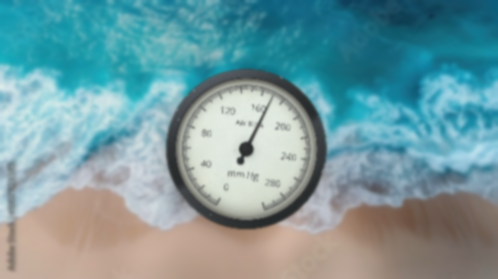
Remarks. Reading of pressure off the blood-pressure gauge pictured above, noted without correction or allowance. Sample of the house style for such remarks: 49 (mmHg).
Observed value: 170 (mmHg)
